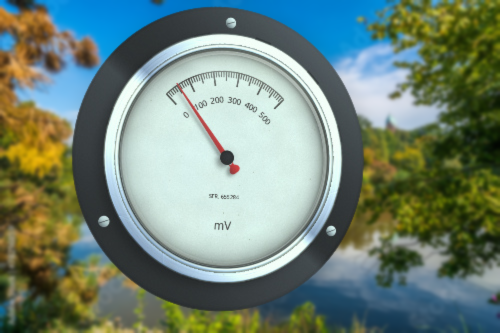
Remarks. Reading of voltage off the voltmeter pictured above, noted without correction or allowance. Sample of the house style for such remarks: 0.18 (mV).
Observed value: 50 (mV)
